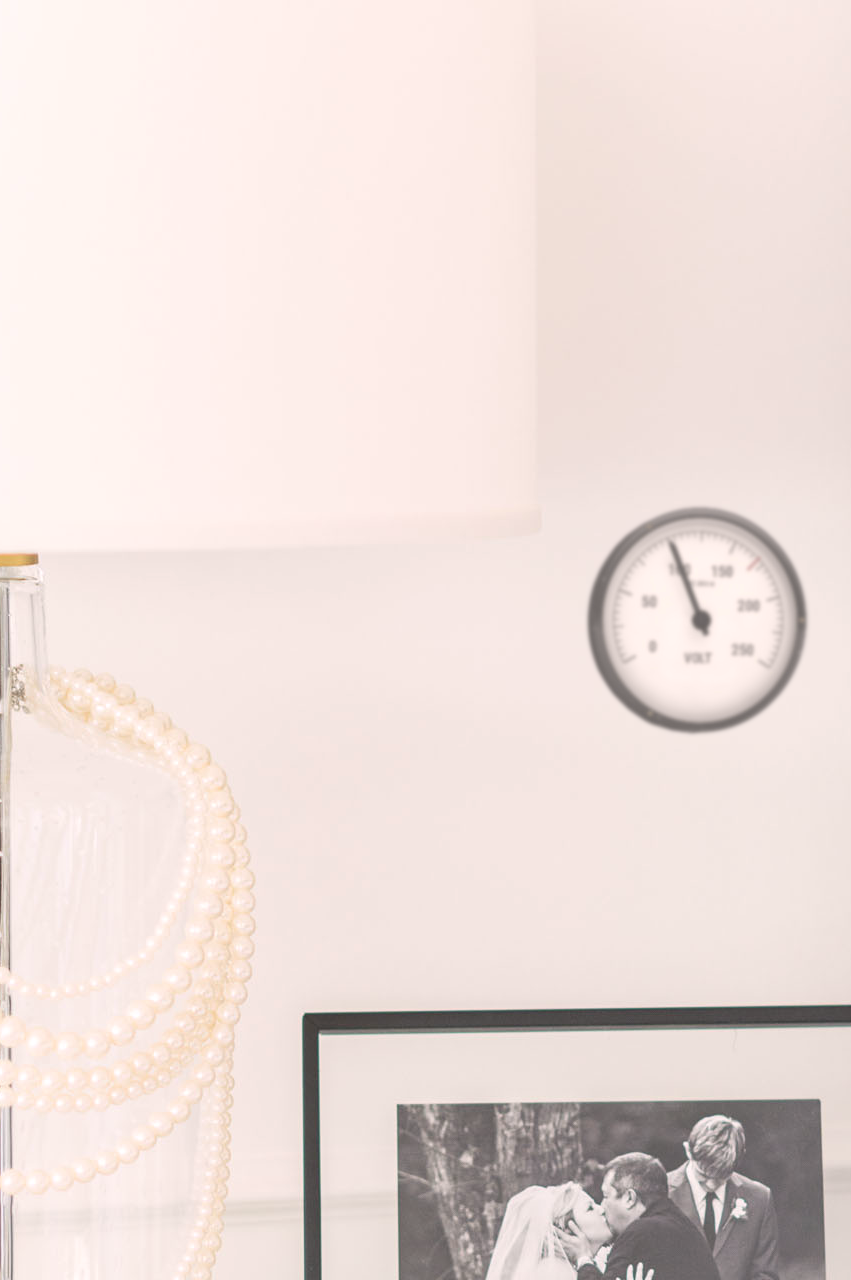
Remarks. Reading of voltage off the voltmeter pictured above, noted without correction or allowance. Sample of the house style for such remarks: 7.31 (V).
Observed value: 100 (V)
